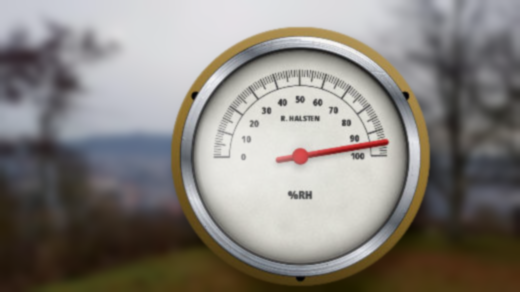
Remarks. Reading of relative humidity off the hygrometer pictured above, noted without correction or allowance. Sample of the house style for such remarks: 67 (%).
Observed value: 95 (%)
